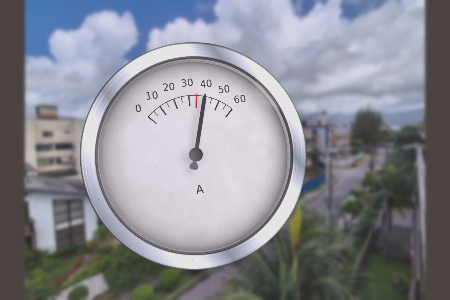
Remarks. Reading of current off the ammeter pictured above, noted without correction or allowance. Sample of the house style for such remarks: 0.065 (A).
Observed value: 40 (A)
